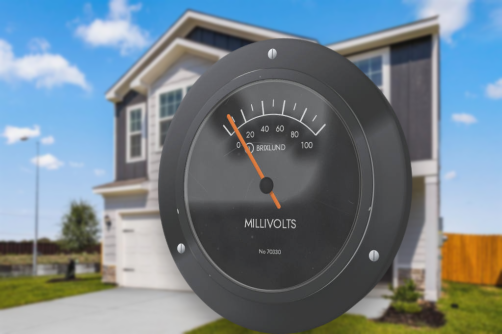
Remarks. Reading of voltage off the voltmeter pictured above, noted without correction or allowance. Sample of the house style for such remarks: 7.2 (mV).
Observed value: 10 (mV)
